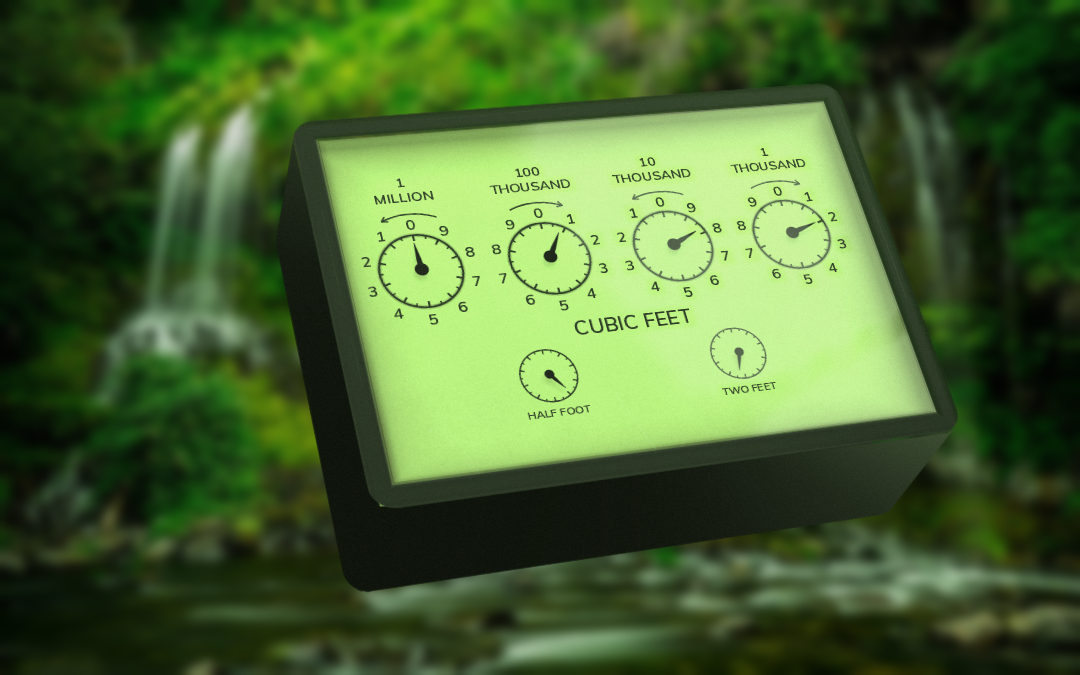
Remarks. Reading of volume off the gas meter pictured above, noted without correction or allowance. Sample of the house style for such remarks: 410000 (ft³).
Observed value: 8200 (ft³)
